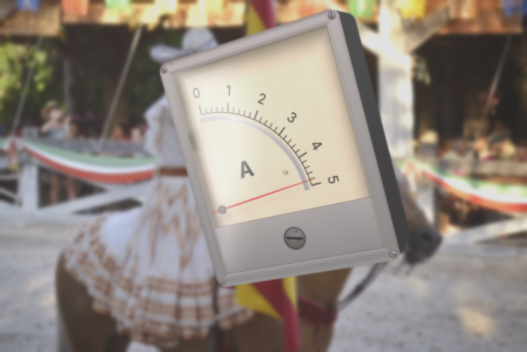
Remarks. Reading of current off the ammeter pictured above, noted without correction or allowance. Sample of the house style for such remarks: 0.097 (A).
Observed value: 4.8 (A)
